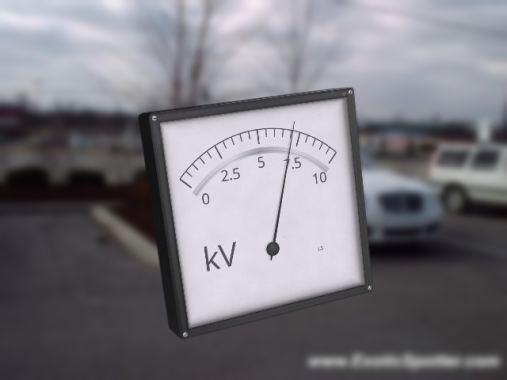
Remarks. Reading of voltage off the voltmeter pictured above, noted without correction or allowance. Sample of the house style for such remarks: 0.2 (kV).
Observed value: 7 (kV)
